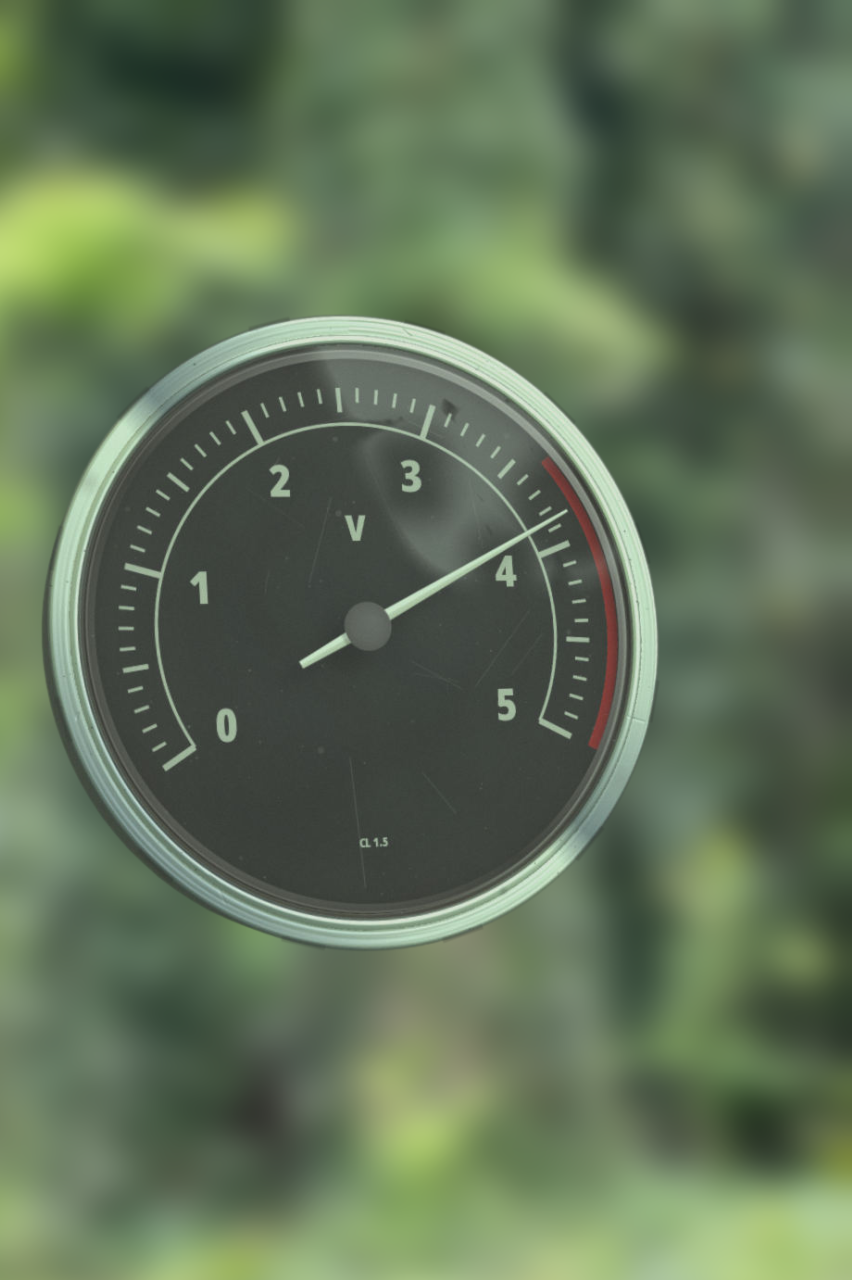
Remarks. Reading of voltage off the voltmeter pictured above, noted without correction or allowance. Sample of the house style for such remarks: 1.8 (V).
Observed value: 3.85 (V)
